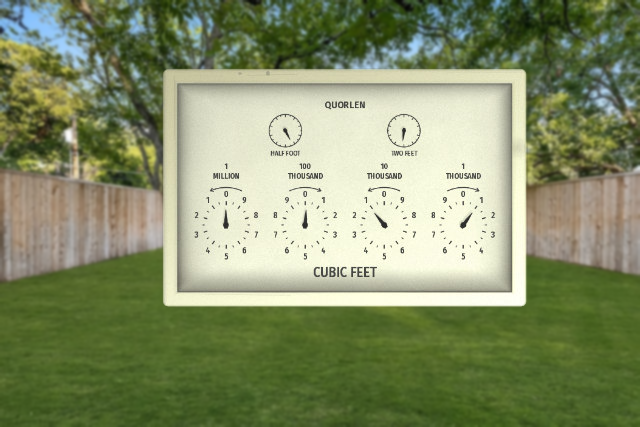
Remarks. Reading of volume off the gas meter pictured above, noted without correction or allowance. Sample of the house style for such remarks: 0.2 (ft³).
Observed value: 1100 (ft³)
